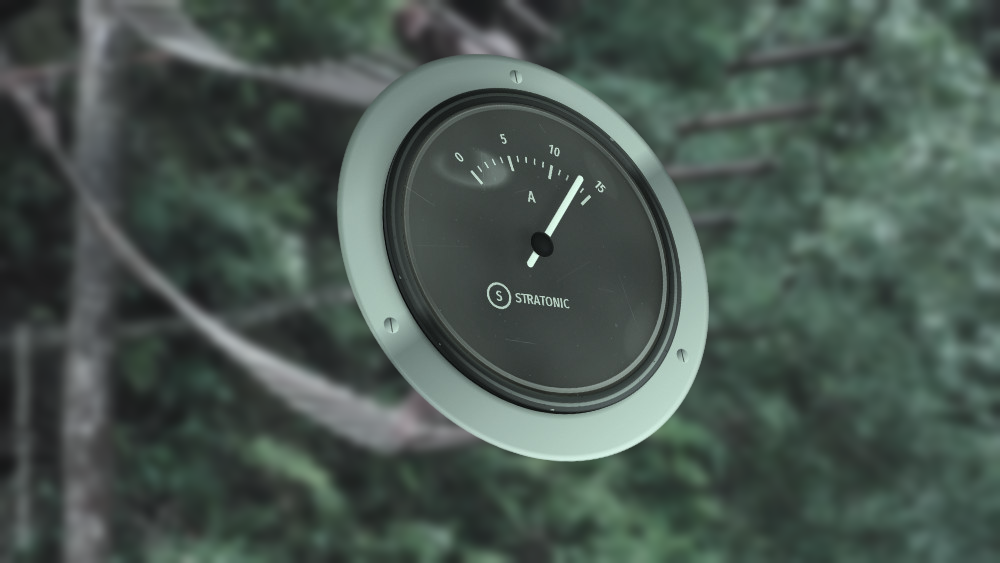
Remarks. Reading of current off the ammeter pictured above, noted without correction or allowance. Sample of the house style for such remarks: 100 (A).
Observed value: 13 (A)
